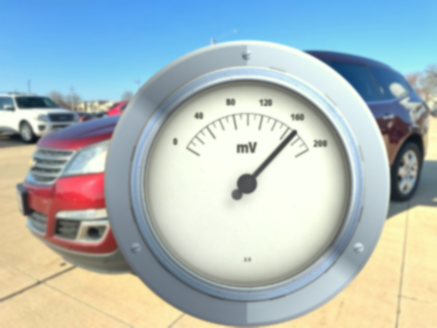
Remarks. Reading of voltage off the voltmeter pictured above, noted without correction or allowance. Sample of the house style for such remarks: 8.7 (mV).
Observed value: 170 (mV)
